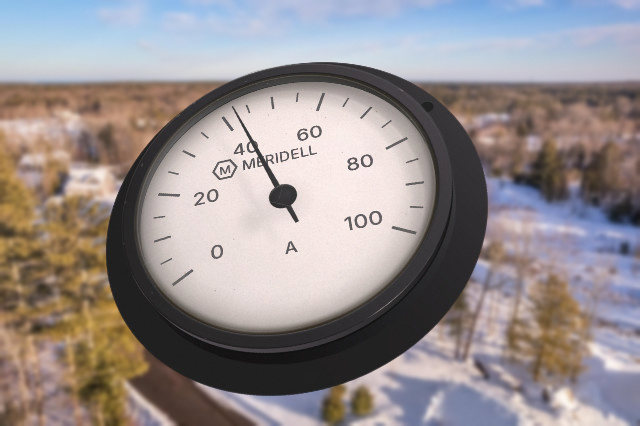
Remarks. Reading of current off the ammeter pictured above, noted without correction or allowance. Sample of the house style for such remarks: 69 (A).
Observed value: 42.5 (A)
